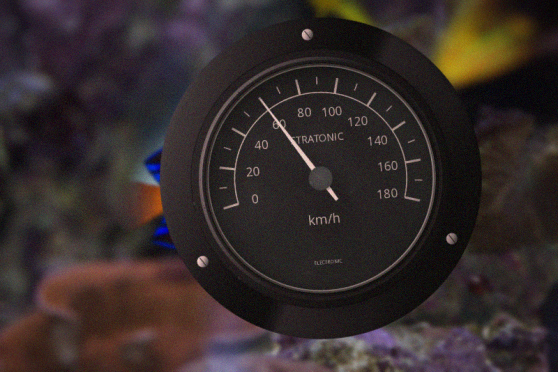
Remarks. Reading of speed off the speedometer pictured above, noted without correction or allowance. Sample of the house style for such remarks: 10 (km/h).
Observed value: 60 (km/h)
